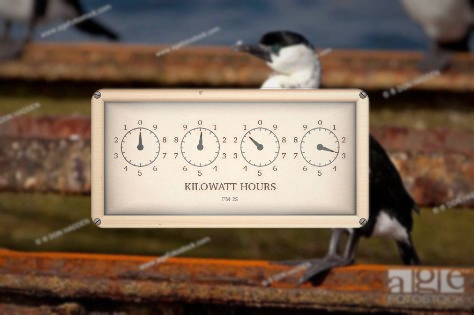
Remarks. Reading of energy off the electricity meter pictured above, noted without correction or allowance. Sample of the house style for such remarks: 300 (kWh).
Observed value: 13 (kWh)
